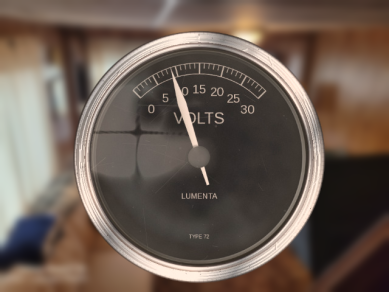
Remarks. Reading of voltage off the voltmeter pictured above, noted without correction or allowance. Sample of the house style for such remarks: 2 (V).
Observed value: 9 (V)
